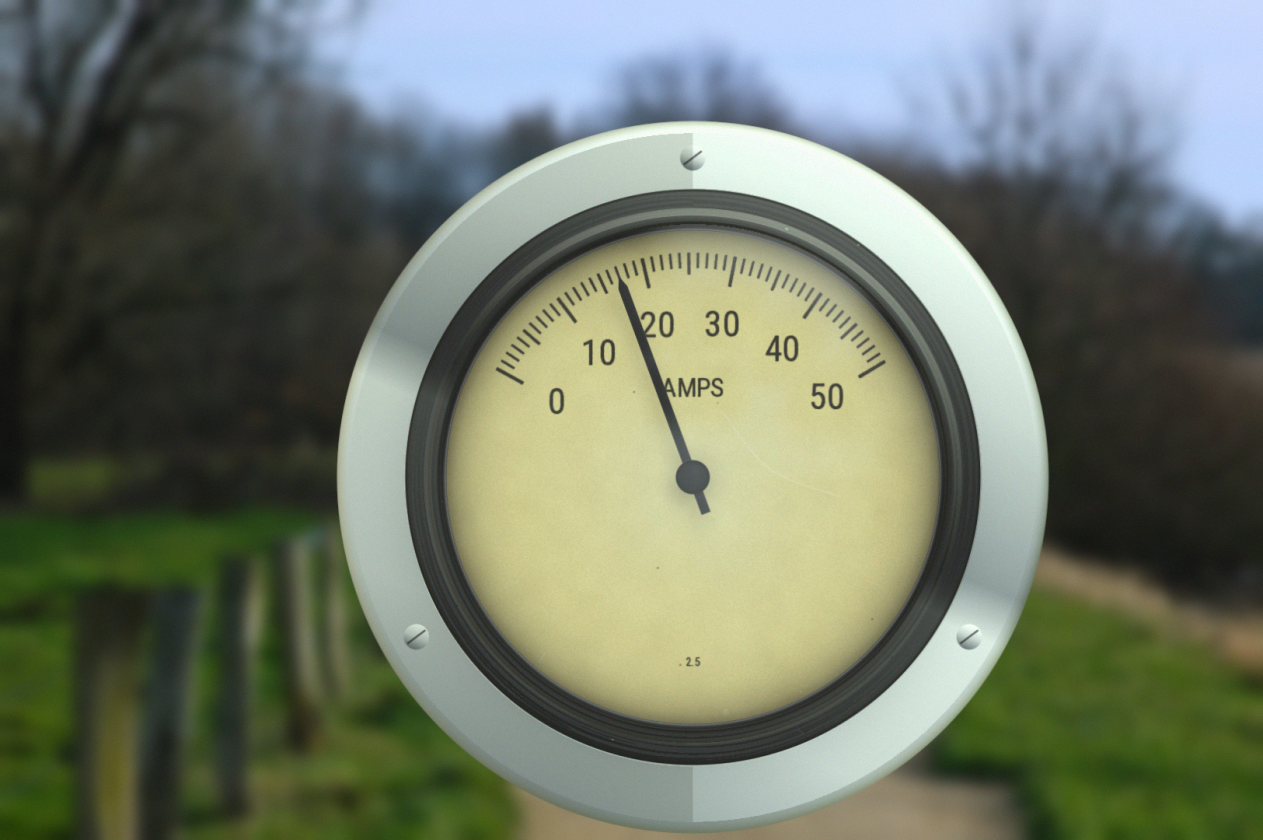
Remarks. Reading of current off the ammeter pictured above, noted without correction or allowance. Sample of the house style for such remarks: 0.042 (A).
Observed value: 17 (A)
